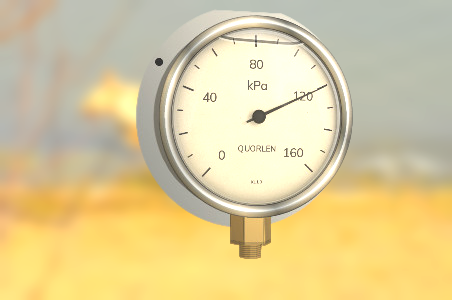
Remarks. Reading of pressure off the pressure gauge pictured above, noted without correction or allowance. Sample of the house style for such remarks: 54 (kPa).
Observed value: 120 (kPa)
